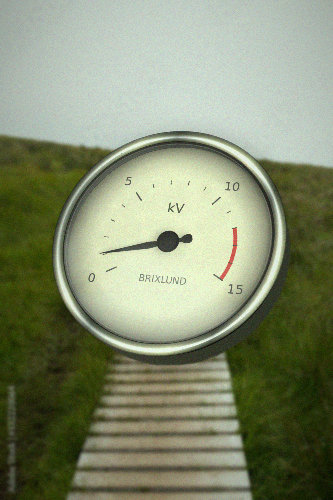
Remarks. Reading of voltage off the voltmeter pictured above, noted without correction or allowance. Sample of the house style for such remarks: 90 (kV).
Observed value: 1 (kV)
